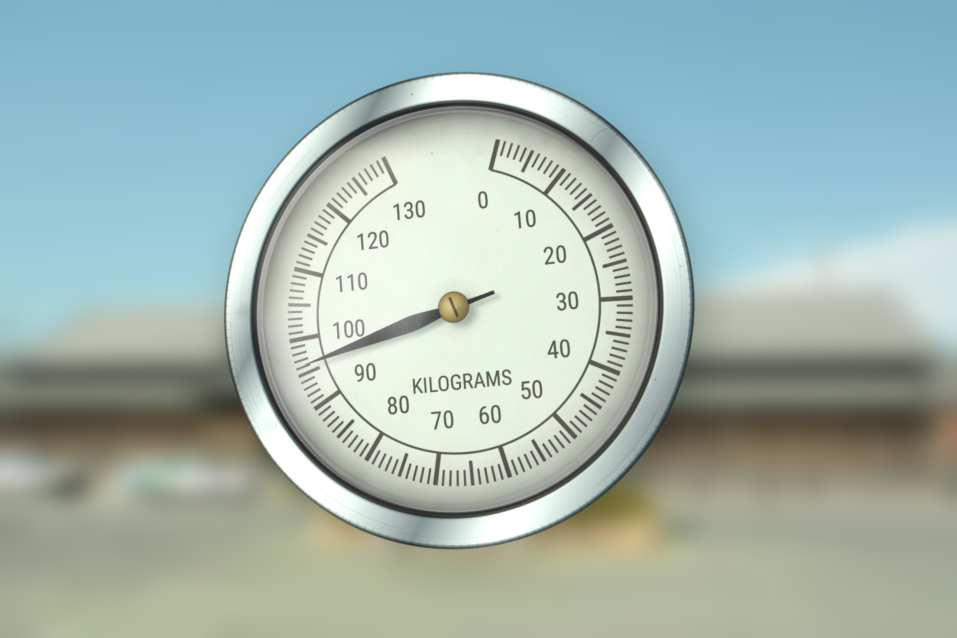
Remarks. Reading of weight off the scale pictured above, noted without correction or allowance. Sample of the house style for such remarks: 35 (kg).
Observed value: 96 (kg)
